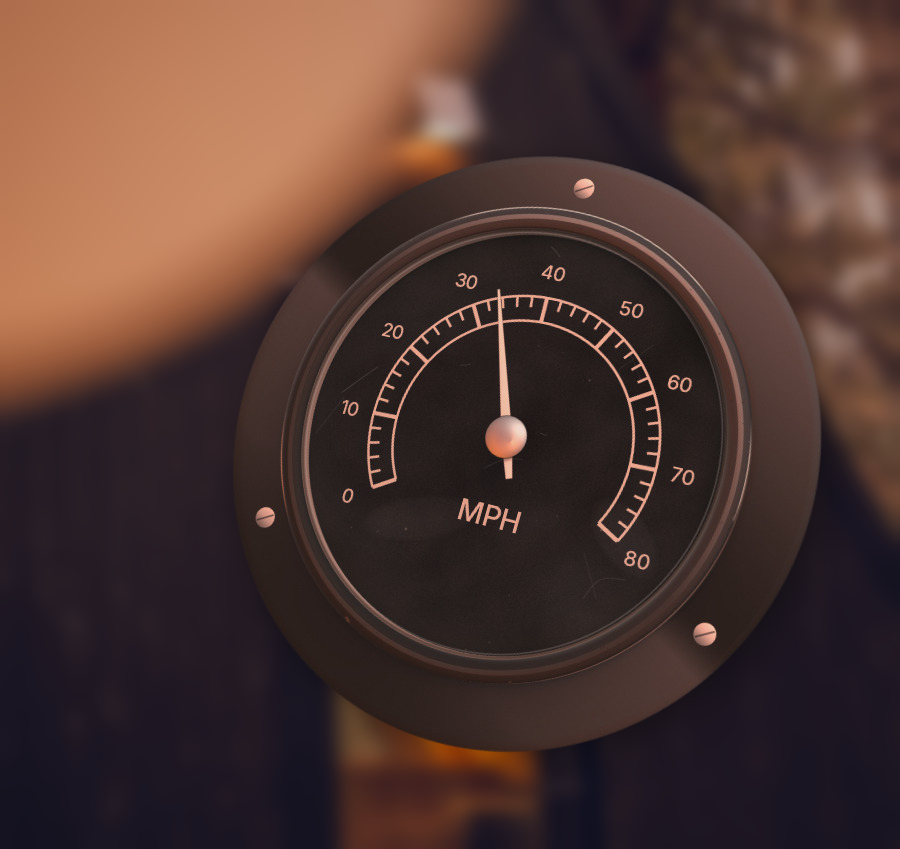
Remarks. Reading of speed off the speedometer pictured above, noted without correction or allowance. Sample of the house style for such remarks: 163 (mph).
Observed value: 34 (mph)
